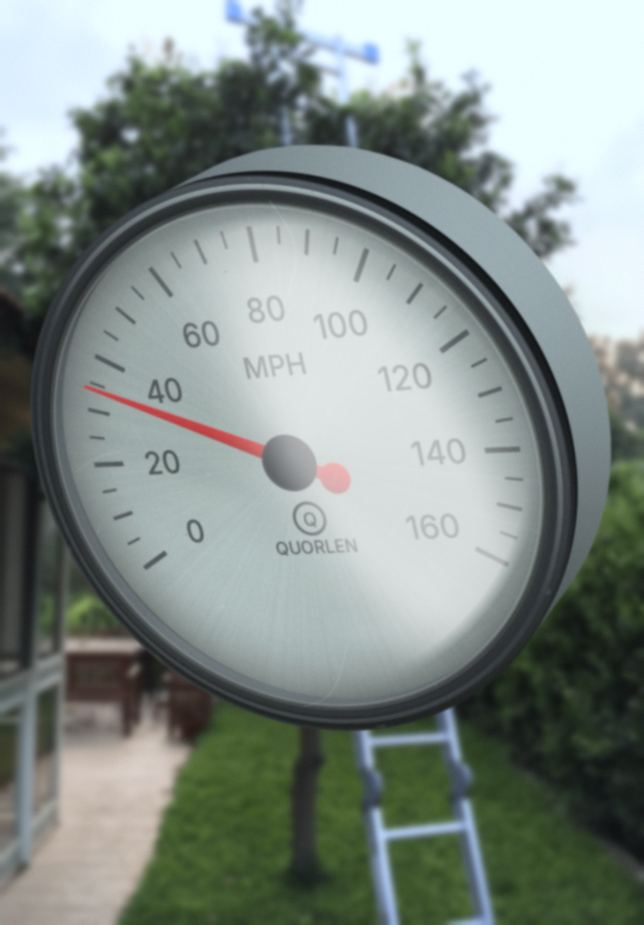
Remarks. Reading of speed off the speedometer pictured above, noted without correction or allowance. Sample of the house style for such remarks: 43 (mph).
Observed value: 35 (mph)
